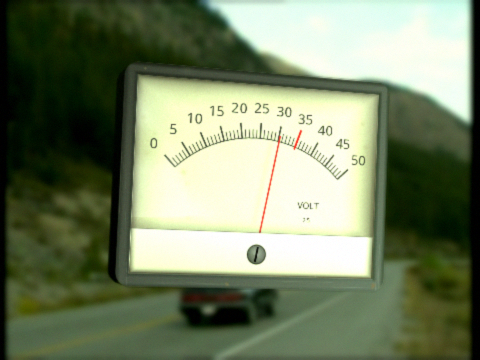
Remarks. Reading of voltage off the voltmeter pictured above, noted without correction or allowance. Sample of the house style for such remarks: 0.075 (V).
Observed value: 30 (V)
